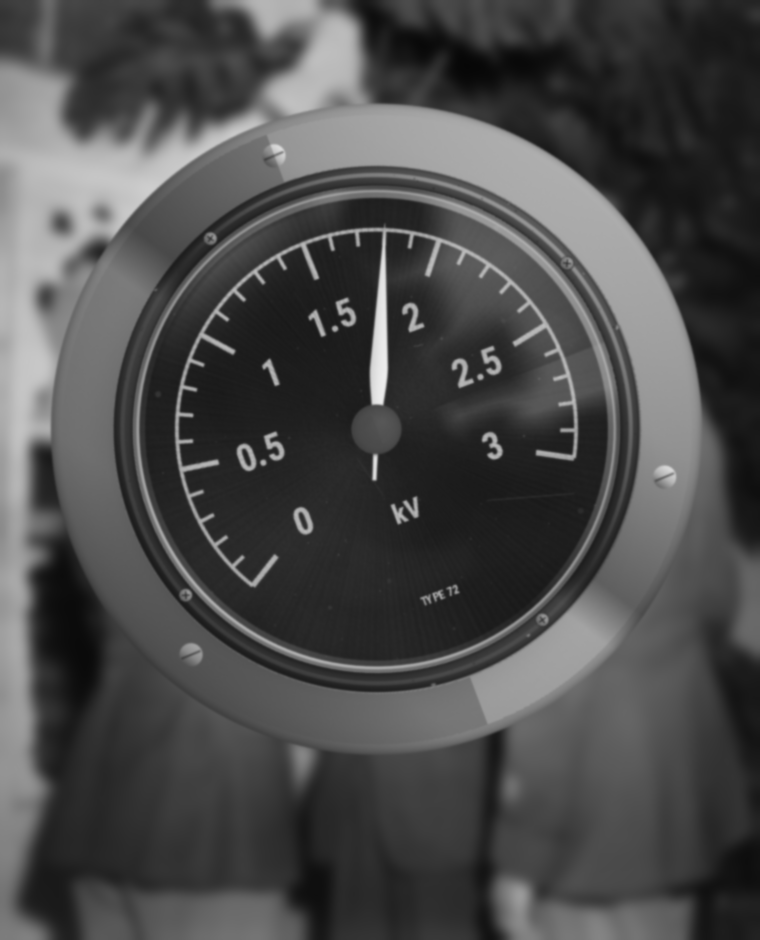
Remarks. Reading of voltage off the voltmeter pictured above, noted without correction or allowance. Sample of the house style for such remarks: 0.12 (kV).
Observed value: 1.8 (kV)
